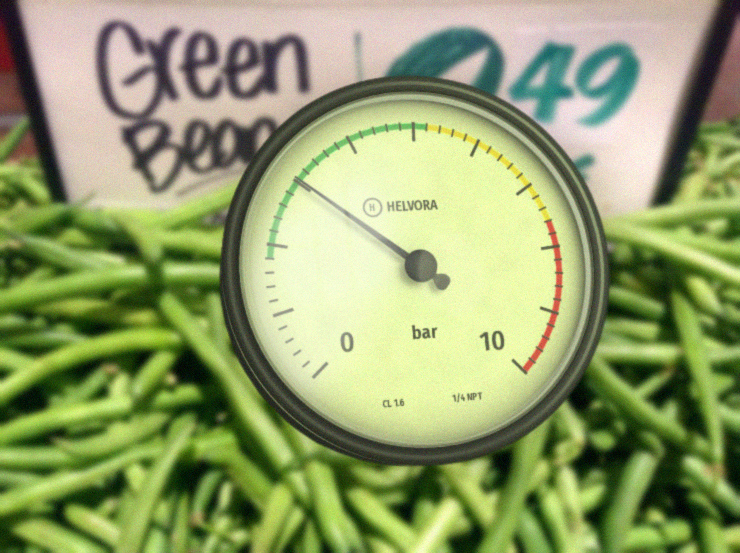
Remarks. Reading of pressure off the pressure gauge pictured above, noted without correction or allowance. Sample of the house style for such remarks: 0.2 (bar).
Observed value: 3 (bar)
